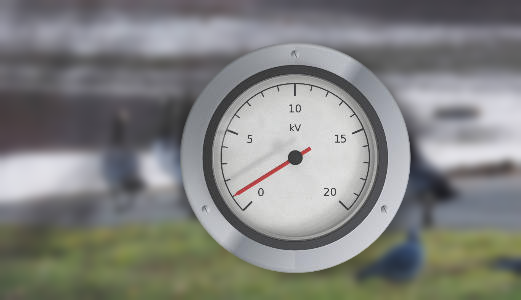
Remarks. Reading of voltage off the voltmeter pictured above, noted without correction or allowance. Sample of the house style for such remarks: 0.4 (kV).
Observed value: 1 (kV)
